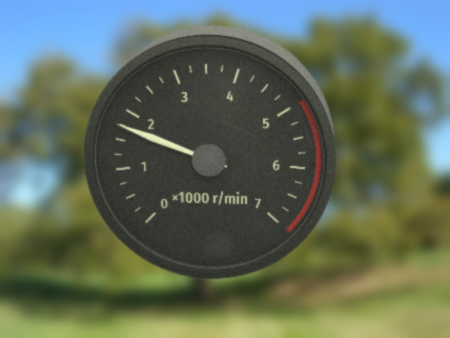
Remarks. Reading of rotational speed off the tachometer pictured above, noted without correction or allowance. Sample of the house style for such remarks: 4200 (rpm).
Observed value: 1750 (rpm)
